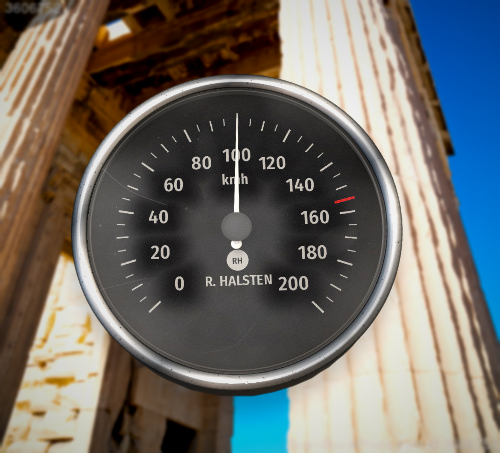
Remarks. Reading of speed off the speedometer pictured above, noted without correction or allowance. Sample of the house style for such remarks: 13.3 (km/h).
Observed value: 100 (km/h)
